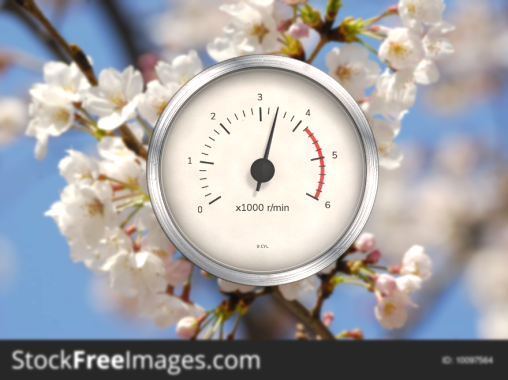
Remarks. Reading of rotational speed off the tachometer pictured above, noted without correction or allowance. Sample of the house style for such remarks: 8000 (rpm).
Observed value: 3400 (rpm)
